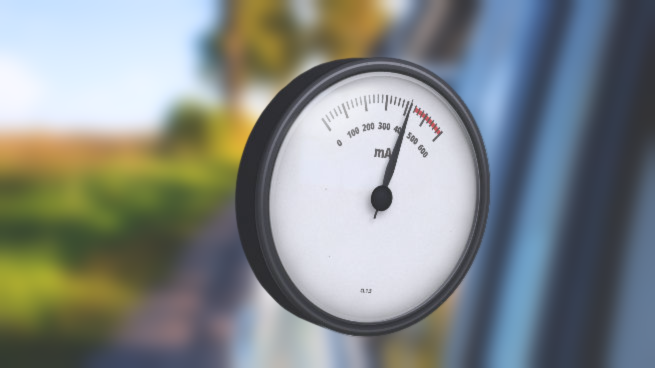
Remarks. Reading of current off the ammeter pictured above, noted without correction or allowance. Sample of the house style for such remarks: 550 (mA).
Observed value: 400 (mA)
